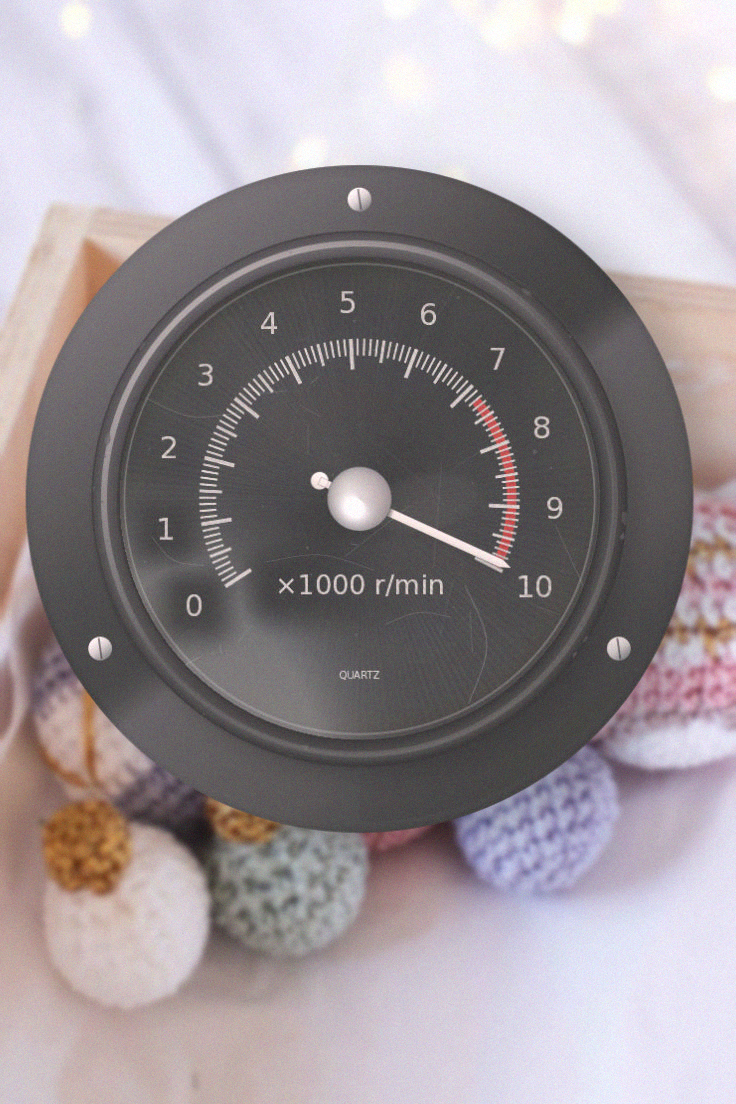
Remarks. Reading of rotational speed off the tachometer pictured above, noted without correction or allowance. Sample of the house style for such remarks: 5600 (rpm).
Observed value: 9900 (rpm)
